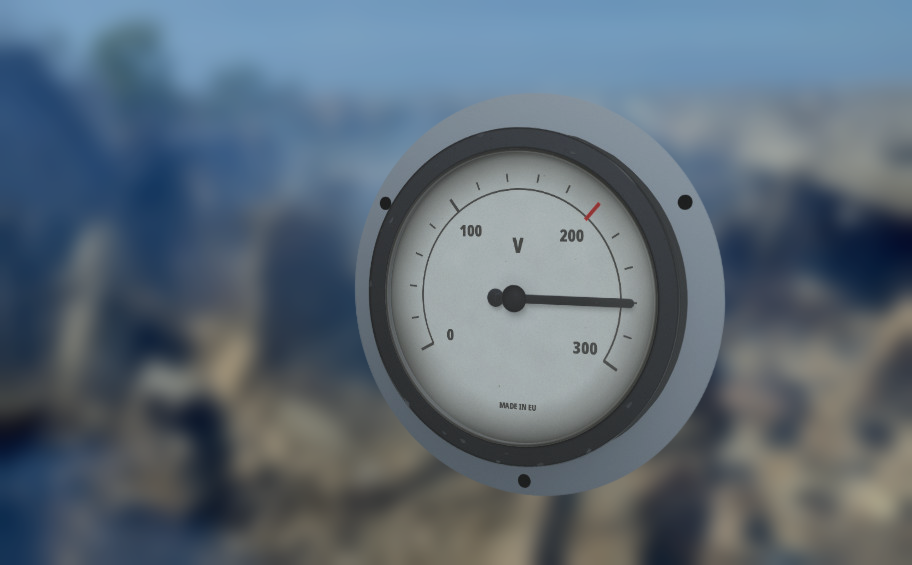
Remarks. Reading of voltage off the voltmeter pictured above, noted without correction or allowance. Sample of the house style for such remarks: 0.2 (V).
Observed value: 260 (V)
